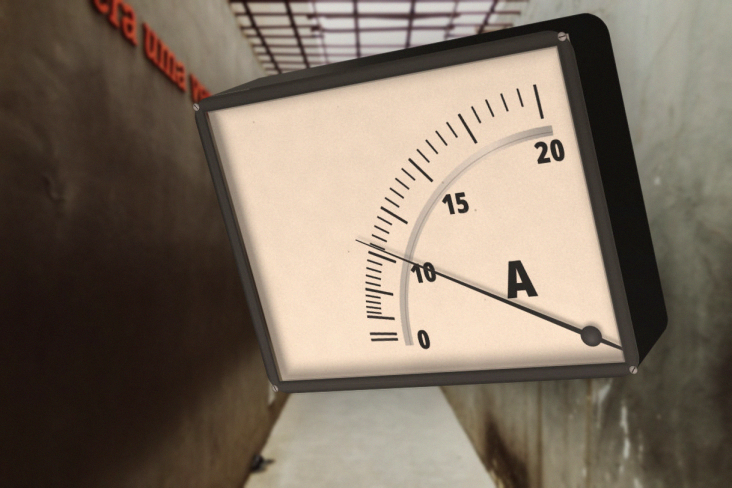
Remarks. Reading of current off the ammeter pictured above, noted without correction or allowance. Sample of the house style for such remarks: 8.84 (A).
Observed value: 10.5 (A)
